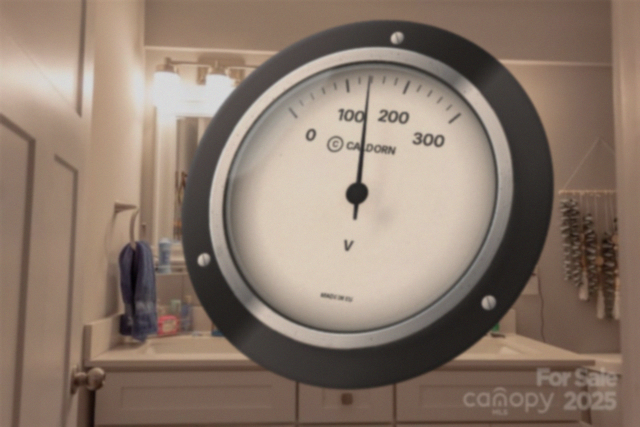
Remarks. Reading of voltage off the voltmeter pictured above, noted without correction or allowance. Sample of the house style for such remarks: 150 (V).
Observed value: 140 (V)
